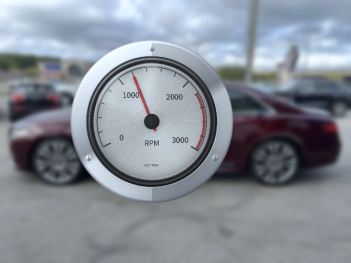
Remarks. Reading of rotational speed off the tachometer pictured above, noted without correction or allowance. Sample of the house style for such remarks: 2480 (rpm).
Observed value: 1200 (rpm)
